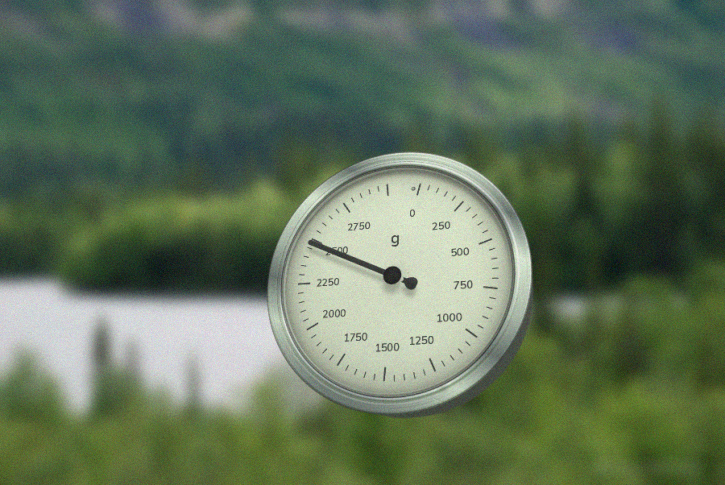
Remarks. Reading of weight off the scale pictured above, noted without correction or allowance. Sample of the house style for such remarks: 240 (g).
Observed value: 2475 (g)
